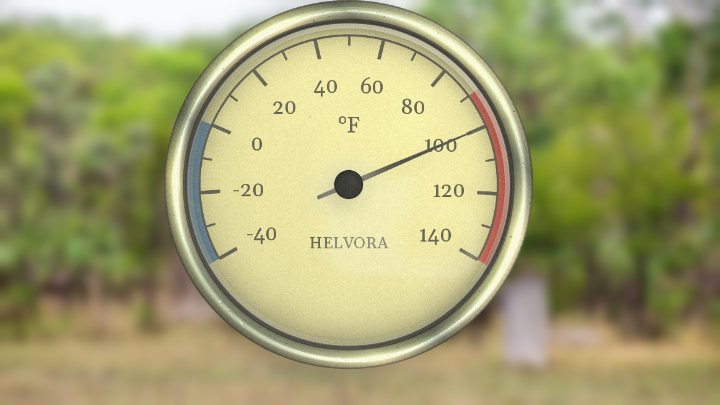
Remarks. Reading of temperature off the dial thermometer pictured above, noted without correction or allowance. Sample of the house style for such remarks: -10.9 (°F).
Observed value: 100 (°F)
